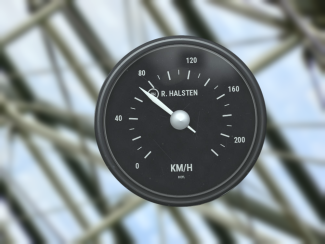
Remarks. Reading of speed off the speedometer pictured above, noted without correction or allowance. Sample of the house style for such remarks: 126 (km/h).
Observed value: 70 (km/h)
